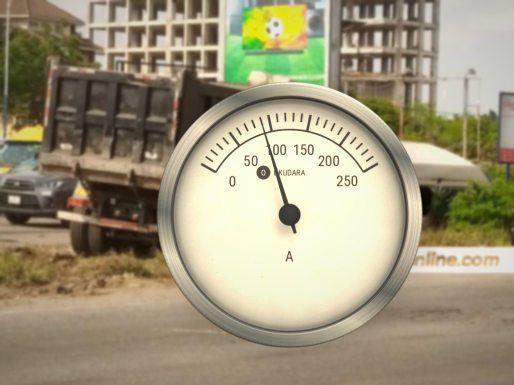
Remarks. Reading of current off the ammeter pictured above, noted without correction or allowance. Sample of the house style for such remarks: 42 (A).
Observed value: 90 (A)
